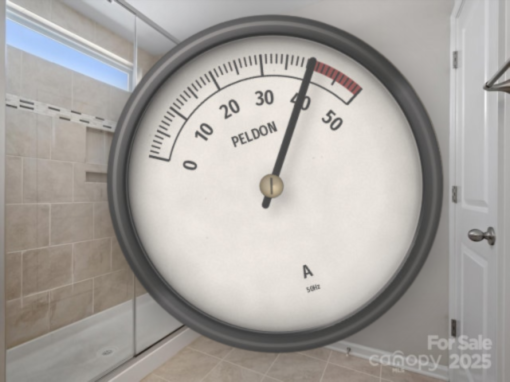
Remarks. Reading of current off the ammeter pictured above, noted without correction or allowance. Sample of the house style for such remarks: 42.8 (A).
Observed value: 40 (A)
